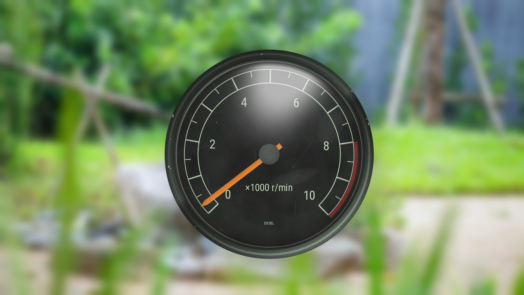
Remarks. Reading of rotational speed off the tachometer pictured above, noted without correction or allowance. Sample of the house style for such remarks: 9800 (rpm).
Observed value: 250 (rpm)
